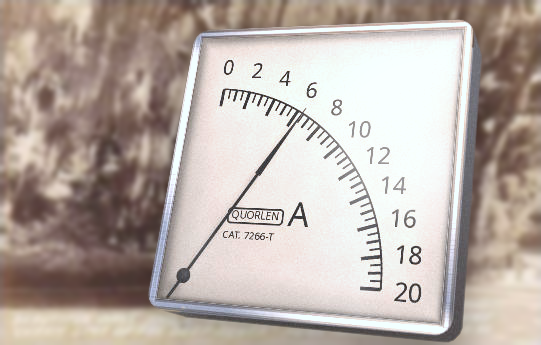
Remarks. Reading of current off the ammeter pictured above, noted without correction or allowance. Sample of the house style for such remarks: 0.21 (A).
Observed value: 6.5 (A)
